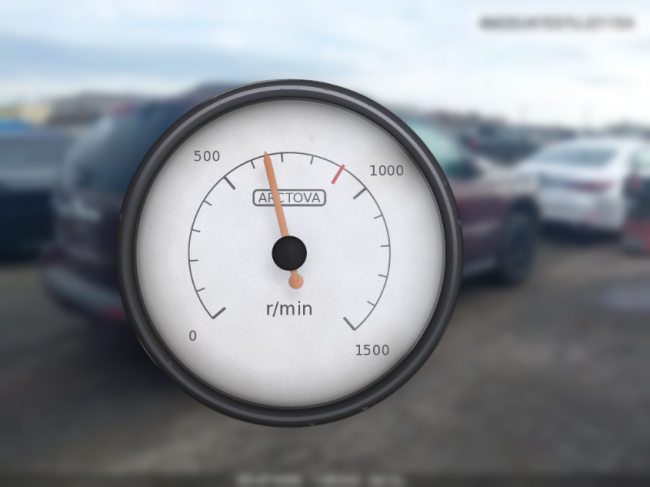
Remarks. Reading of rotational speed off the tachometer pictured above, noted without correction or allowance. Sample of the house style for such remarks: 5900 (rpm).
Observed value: 650 (rpm)
